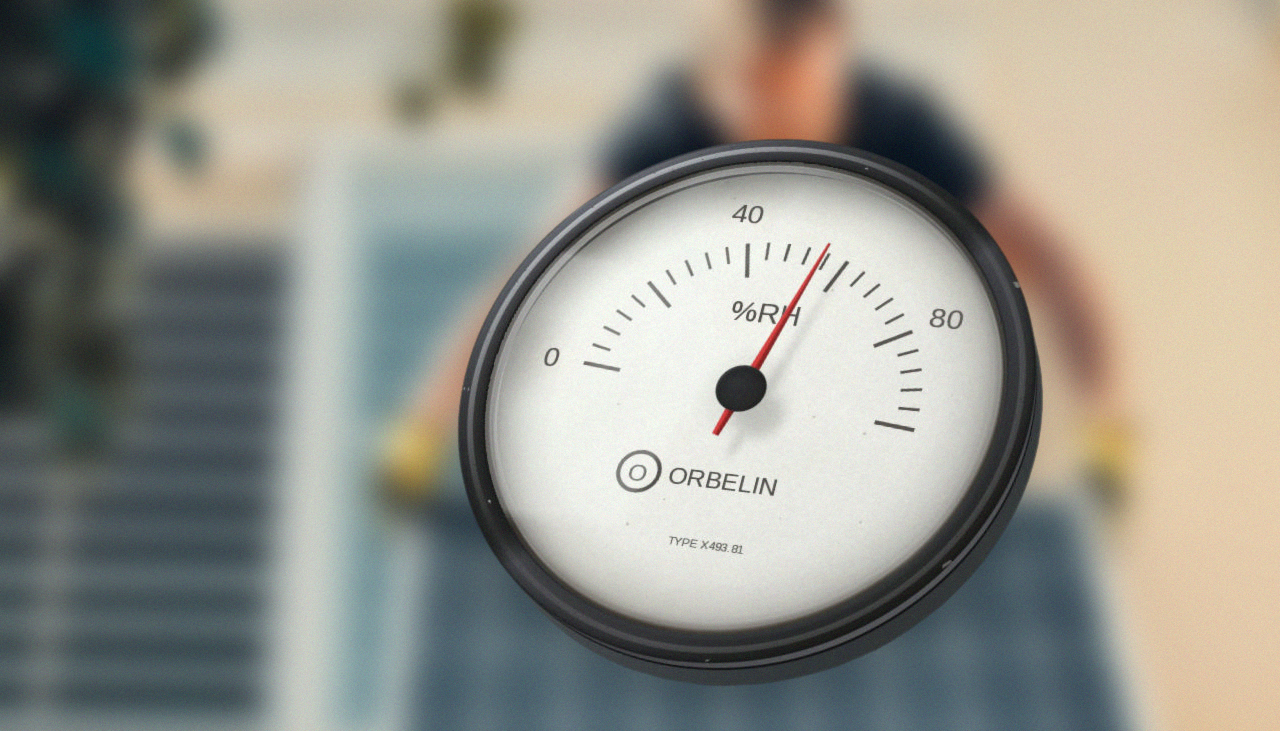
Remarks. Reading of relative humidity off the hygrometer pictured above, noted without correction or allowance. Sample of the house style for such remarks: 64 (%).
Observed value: 56 (%)
